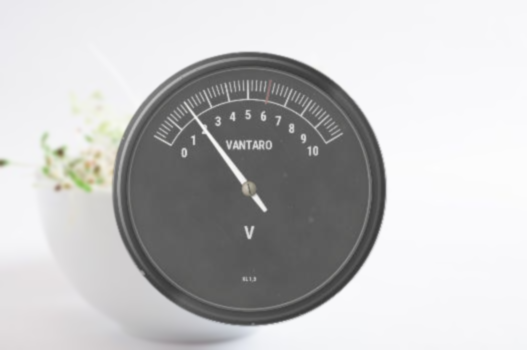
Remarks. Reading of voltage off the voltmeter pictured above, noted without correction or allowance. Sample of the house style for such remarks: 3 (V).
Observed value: 2 (V)
